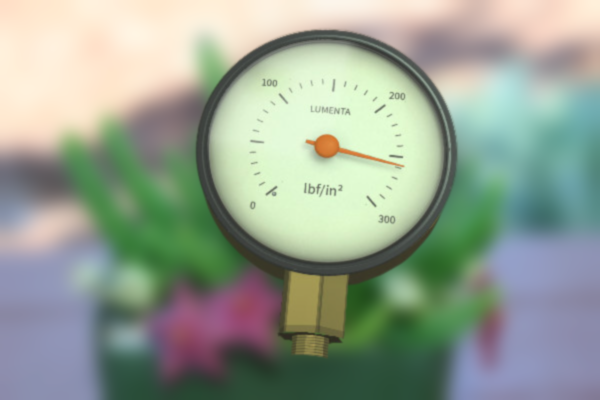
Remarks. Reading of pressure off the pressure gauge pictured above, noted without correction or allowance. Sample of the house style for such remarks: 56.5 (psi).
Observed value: 260 (psi)
